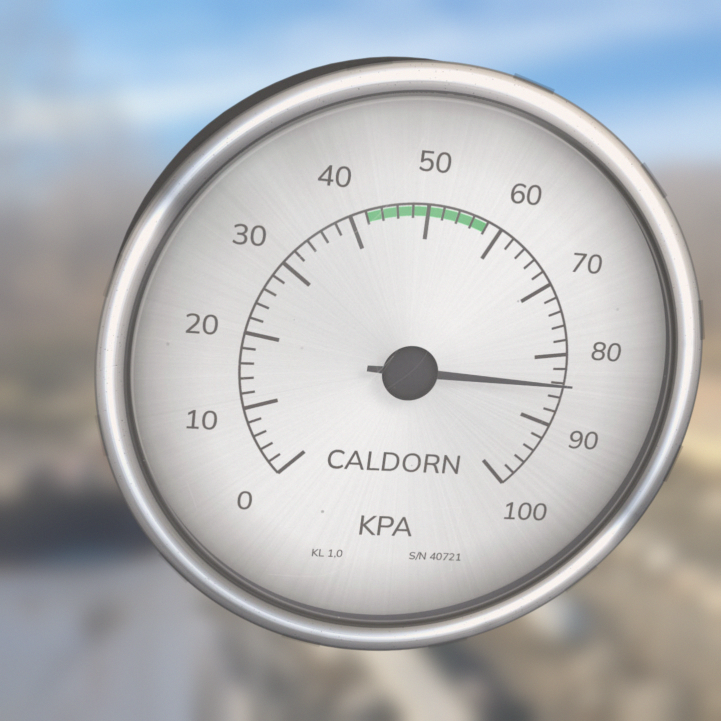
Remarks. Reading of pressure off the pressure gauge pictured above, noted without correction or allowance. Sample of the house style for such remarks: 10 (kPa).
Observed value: 84 (kPa)
